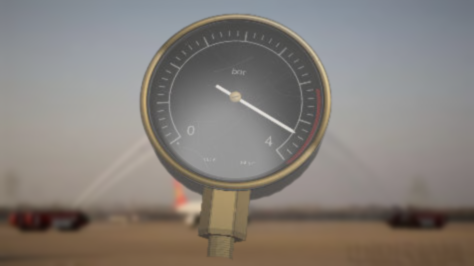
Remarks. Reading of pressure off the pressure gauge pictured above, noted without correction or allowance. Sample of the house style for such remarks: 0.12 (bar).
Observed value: 3.7 (bar)
